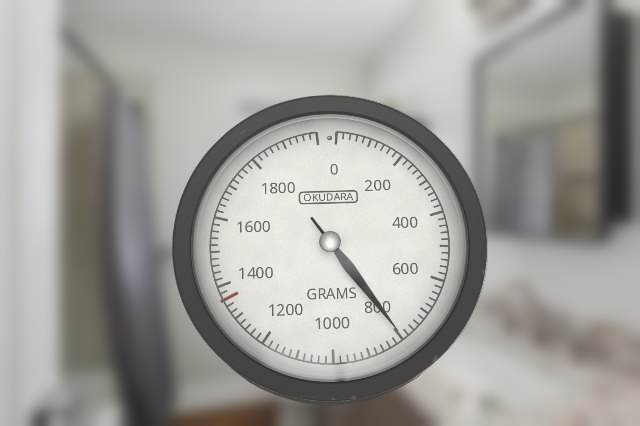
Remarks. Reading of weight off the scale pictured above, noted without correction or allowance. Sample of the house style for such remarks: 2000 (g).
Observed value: 800 (g)
